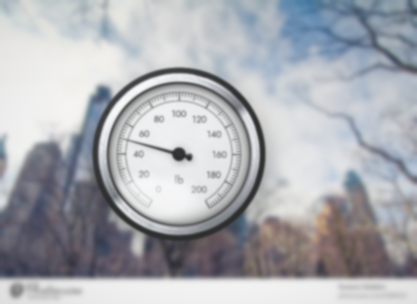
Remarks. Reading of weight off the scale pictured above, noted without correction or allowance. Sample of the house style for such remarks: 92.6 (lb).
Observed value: 50 (lb)
